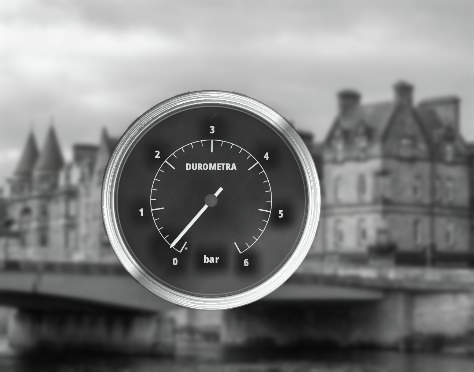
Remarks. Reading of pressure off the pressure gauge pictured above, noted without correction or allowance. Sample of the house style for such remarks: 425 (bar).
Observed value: 0.2 (bar)
